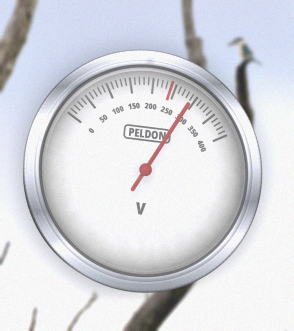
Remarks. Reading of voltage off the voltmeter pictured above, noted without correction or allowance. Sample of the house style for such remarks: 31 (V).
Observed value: 290 (V)
